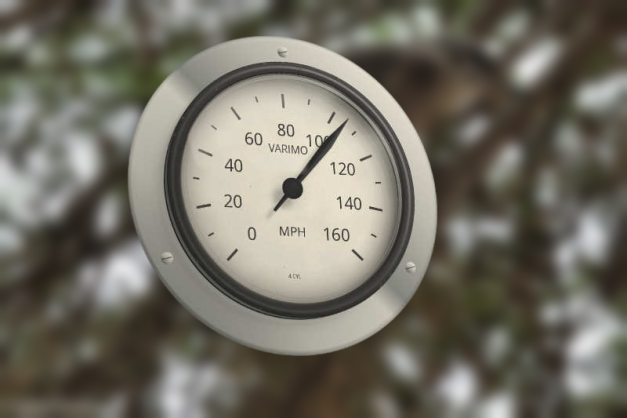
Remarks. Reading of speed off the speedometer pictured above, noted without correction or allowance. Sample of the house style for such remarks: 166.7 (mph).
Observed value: 105 (mph)
